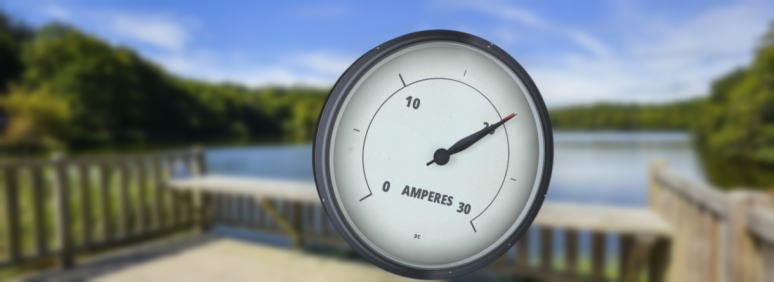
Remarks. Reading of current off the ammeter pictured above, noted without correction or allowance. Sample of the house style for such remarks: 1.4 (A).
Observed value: 20 (A)
